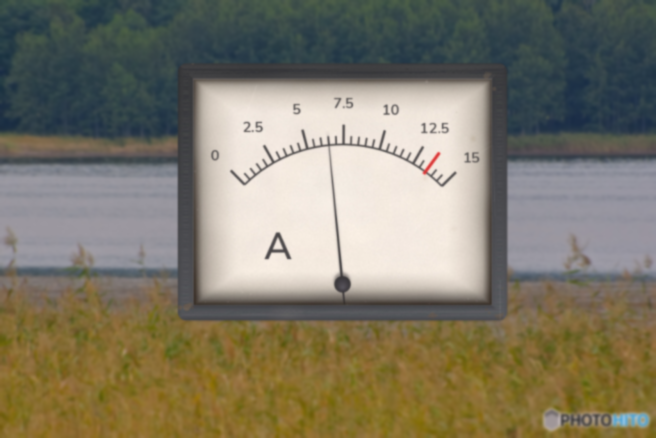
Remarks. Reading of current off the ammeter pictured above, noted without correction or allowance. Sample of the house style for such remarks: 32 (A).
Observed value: 6.5 (A)
